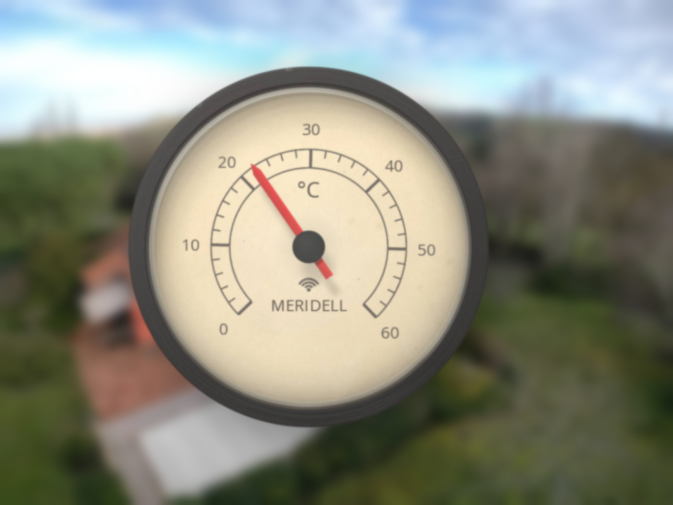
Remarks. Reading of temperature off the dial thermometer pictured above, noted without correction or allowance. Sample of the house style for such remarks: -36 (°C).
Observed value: 22 (°C)
